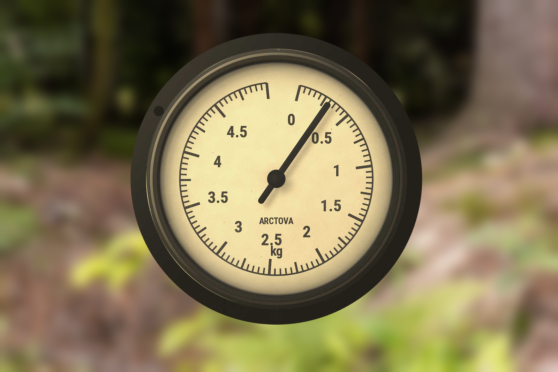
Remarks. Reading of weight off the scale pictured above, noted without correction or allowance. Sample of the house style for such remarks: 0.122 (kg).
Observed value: 0.3 (kg)
